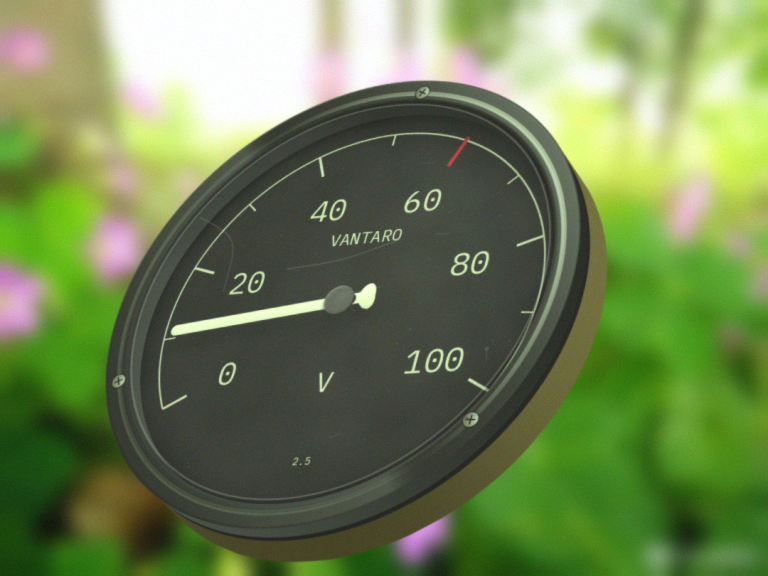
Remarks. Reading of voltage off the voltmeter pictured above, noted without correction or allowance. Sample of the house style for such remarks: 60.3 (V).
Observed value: 10 (V)
